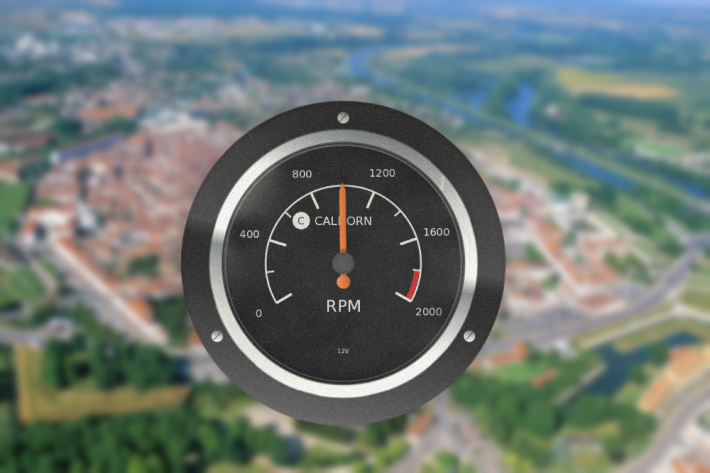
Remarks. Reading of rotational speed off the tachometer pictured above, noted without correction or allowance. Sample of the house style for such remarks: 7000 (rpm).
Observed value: 1000 (rpm)
